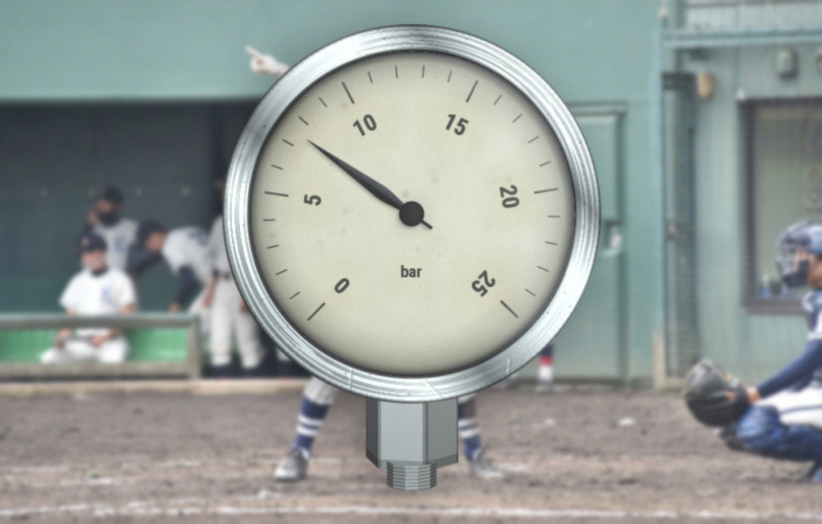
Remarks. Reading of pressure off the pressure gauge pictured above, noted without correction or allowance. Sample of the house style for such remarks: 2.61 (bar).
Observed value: 7.5 (bar)
